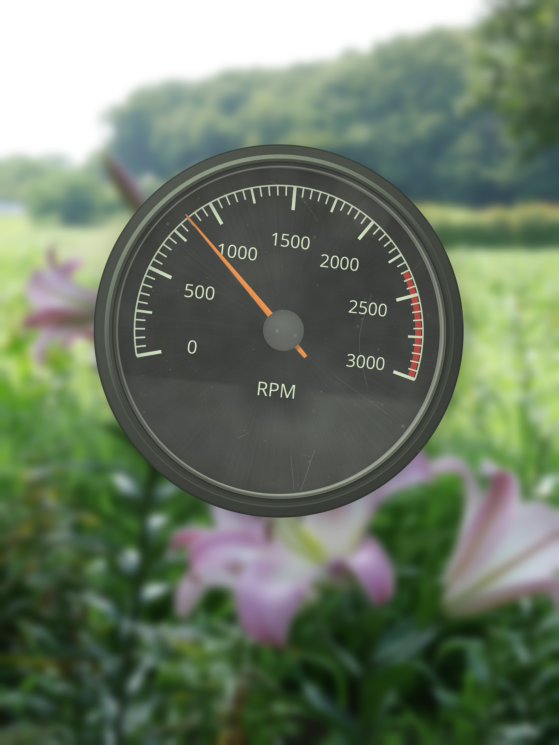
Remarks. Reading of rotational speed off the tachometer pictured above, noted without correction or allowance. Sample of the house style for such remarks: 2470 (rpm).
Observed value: 850 (rpm)
